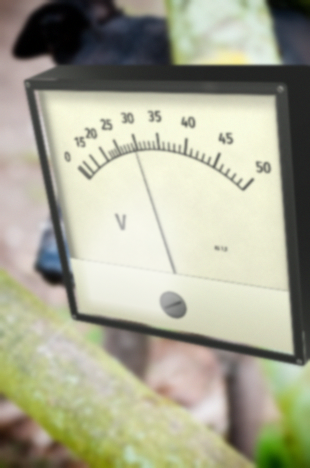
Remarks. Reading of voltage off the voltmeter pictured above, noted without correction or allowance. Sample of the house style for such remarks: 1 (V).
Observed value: 30 (V)
